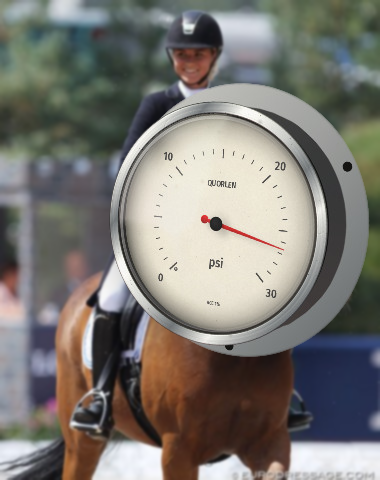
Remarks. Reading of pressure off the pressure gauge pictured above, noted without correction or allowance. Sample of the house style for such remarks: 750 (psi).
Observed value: 26.5 (psi)
